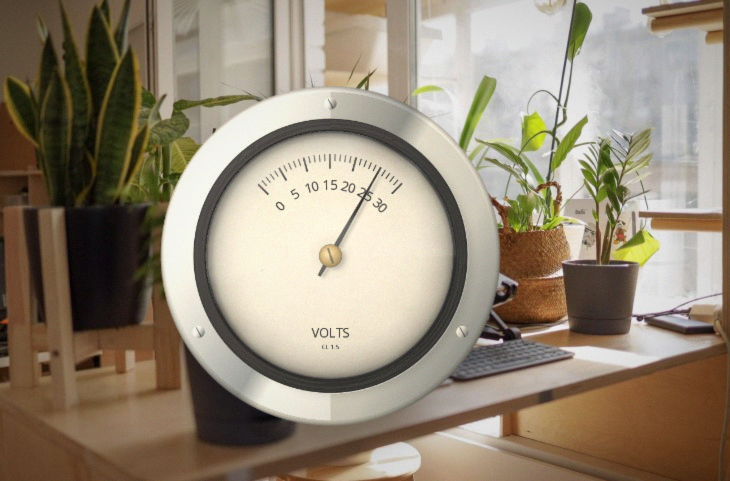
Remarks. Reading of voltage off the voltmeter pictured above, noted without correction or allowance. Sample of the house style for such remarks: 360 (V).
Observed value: 25 (V)
